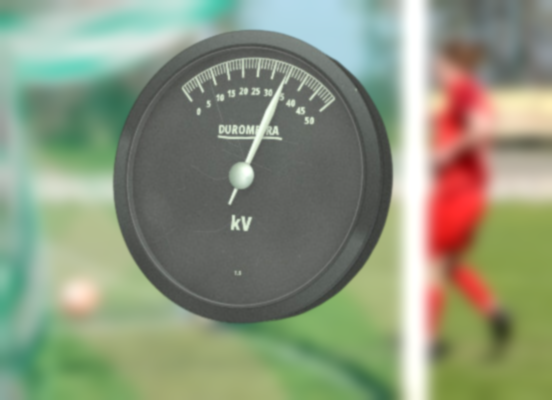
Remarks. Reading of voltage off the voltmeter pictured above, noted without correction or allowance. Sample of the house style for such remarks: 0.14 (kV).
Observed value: 35 (kV)
